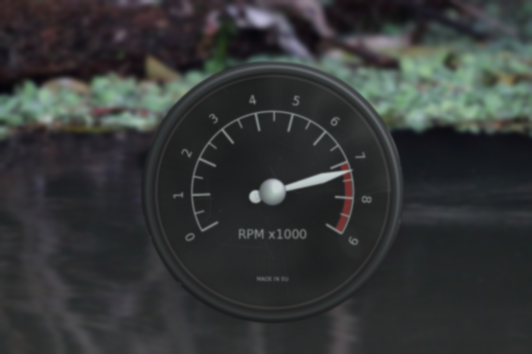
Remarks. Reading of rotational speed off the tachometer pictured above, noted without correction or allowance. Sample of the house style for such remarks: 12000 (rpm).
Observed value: 7250 (rpm)
